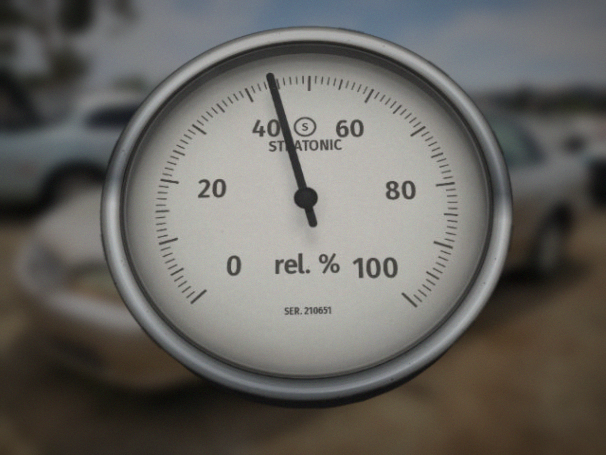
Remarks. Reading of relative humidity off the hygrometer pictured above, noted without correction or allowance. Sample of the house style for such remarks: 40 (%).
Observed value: 44 (%)
